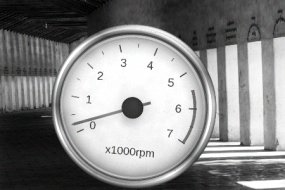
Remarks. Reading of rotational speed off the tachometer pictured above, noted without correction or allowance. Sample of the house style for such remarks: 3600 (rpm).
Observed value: 250 (rpm)
